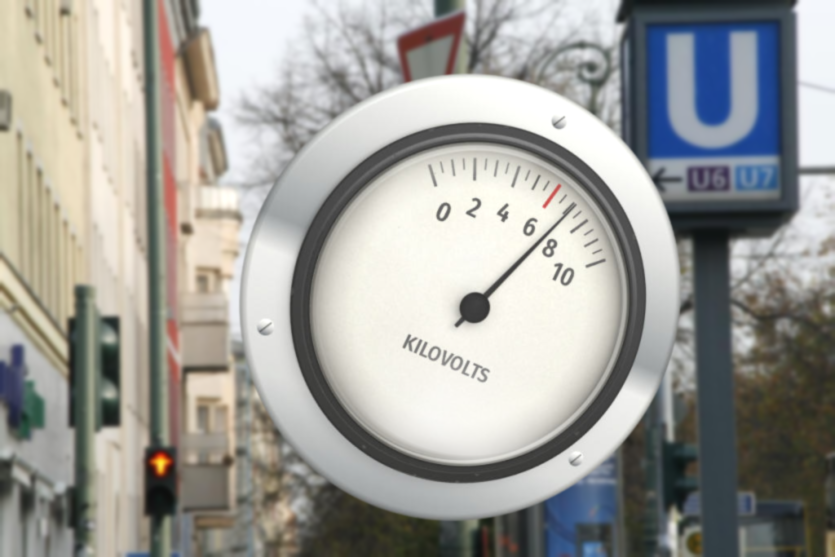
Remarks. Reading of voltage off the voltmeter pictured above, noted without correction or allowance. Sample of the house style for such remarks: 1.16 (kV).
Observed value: 7 (kV)
